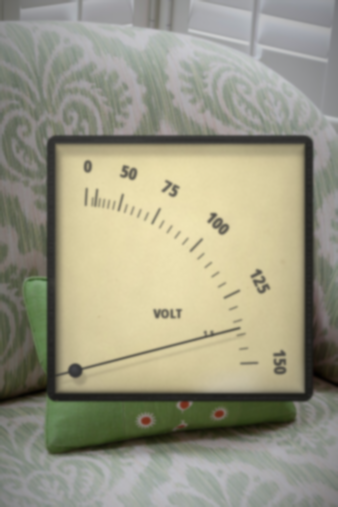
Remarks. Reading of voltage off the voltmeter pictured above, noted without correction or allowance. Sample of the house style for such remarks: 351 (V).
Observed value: 137.5 (V)
